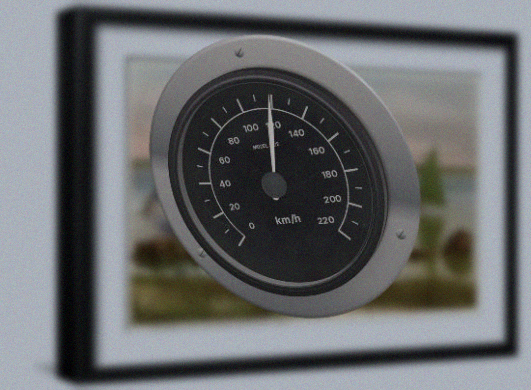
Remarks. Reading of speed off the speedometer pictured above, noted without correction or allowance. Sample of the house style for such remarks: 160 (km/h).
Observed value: 120 (km/h)
